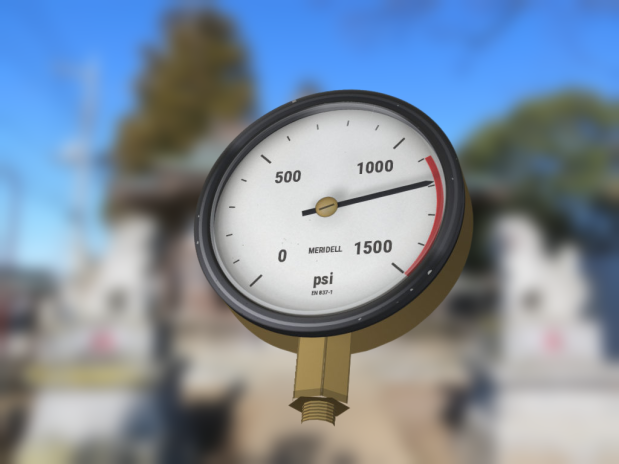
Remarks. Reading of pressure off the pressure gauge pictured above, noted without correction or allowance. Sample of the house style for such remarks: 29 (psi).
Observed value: 1200 (psi)
